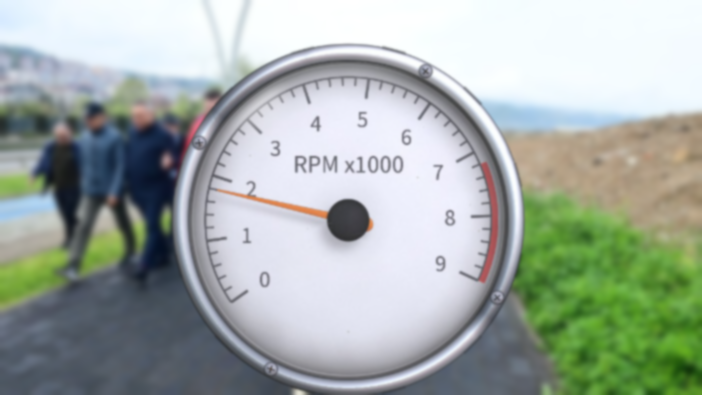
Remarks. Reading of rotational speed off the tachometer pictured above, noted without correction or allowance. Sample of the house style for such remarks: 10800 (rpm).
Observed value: 1800 (rpm)
